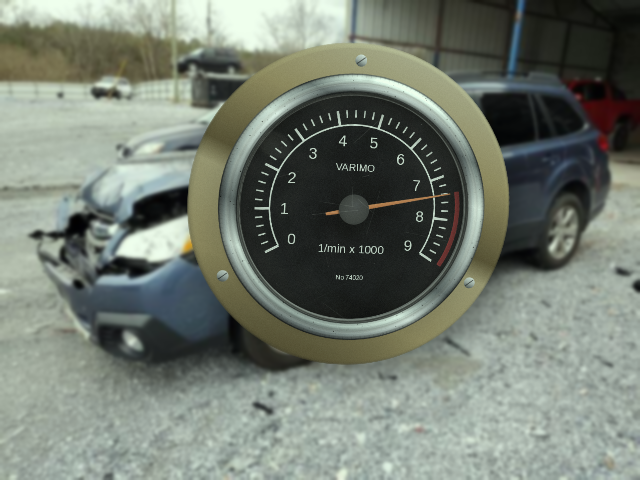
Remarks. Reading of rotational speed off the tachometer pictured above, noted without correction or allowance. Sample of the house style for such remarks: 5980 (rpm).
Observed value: 7400 (rpm)
